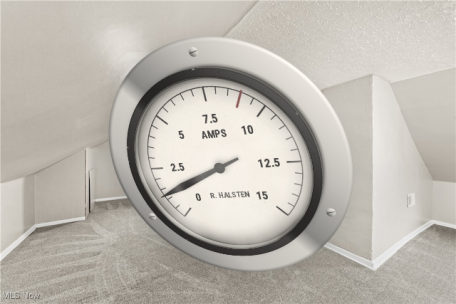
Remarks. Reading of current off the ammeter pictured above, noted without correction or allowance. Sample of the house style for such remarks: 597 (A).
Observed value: 1.25 (A)
